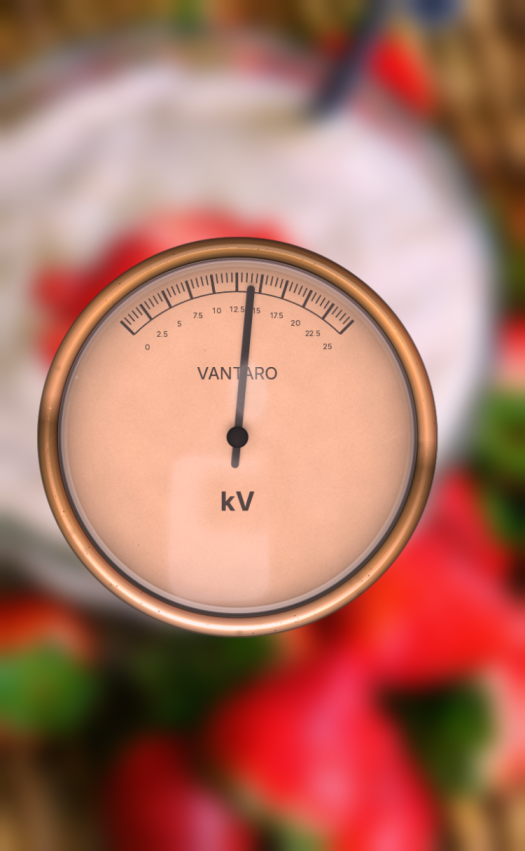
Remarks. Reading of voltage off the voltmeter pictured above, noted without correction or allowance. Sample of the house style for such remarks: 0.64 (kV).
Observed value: 14 (kV)
